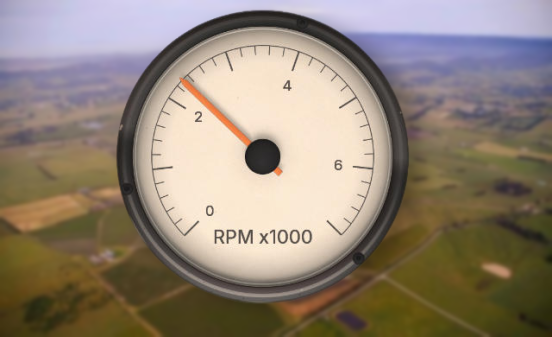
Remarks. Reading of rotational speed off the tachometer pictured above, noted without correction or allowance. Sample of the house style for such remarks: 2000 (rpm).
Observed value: 2300 (rpm)
